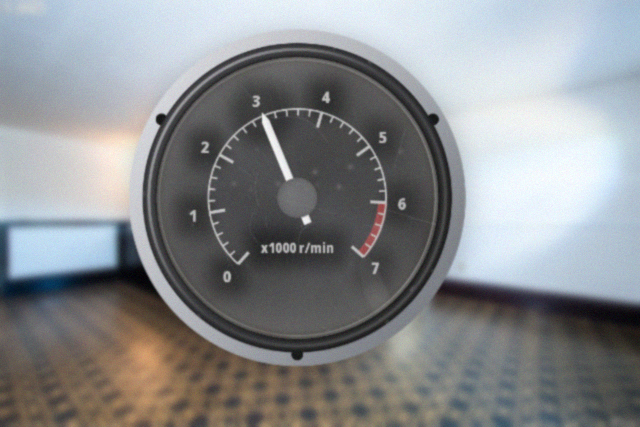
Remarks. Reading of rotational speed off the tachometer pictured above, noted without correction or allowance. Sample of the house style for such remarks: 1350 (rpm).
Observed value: 3000 (rpm)
